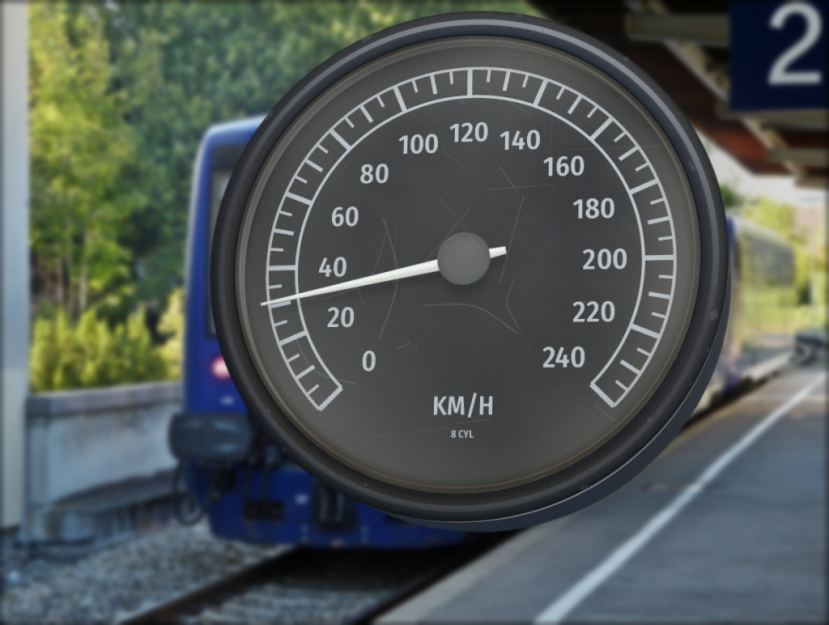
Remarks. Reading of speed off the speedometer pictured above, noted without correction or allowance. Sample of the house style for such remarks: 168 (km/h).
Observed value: 30 (km/h)
